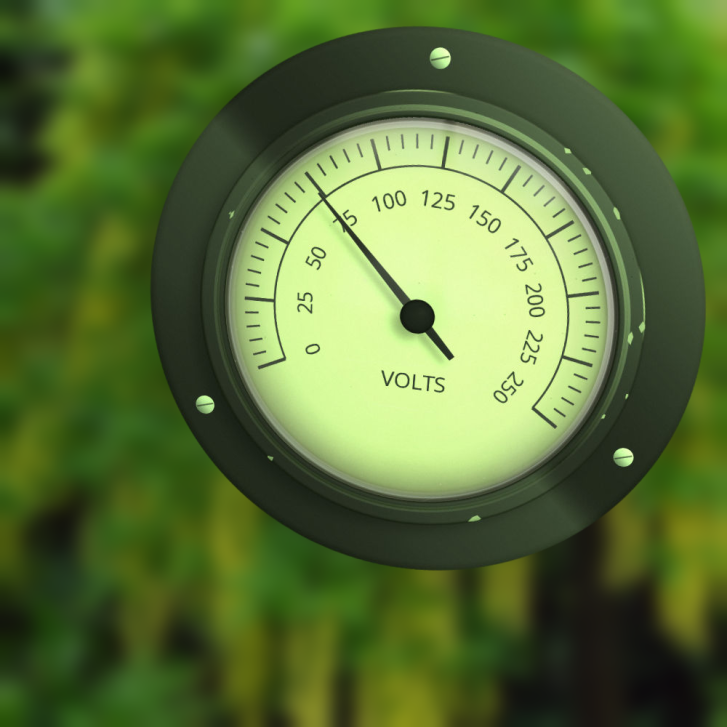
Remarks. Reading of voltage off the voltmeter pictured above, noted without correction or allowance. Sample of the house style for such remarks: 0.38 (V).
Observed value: 75 (V)
